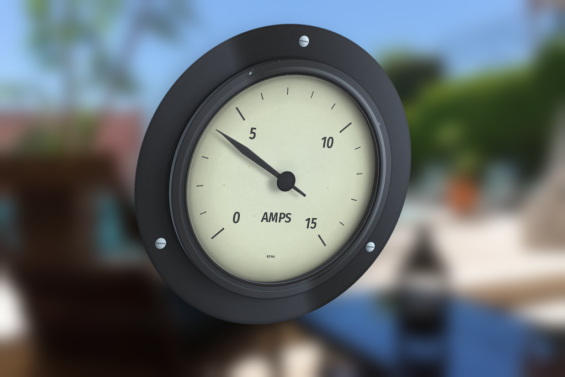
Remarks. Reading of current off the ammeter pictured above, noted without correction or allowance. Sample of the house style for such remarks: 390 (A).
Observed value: 4 (A)
